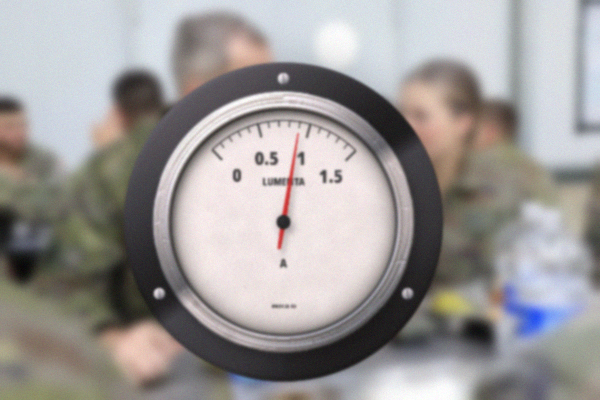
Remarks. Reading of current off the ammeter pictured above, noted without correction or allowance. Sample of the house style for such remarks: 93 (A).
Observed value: 0.9 (A)
